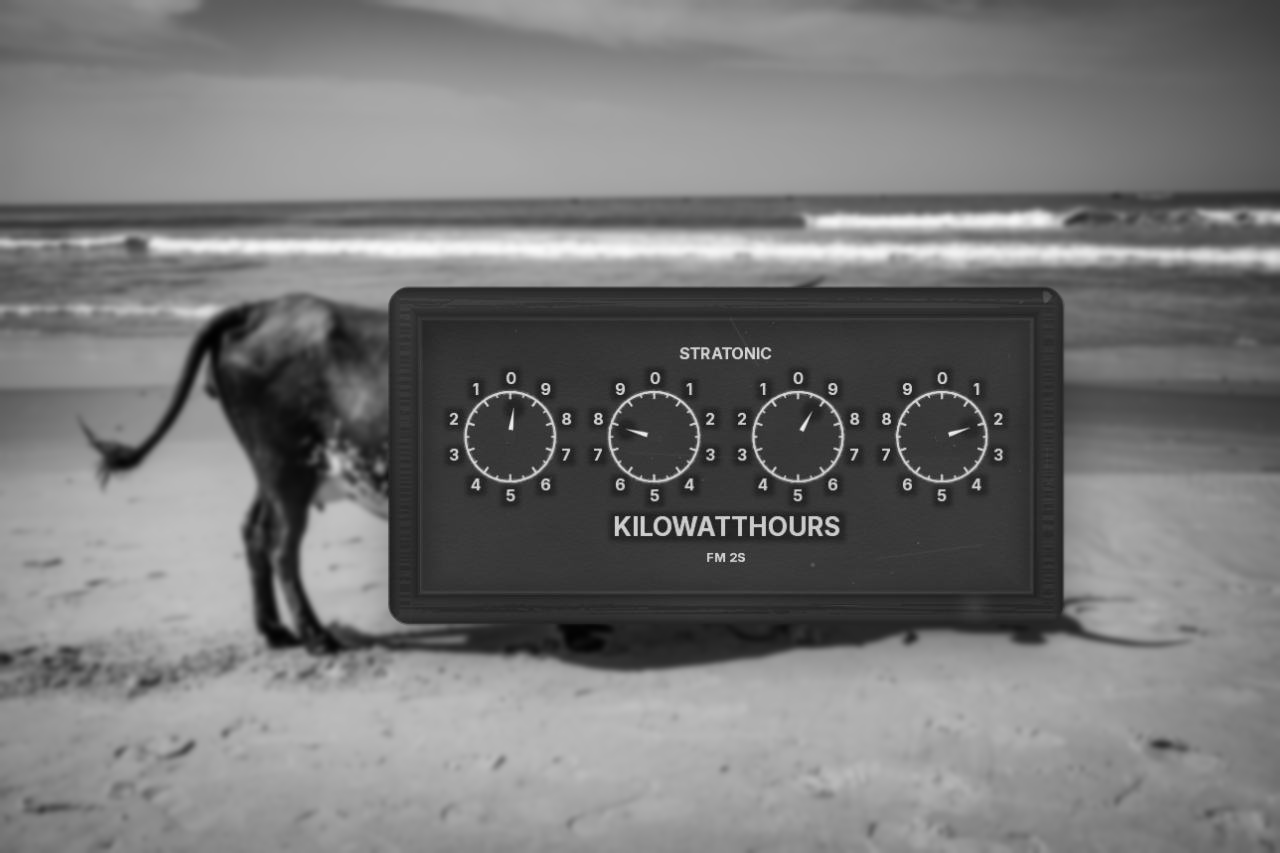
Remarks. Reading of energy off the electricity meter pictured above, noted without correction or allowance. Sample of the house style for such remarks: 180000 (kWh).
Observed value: 9792 (kWh)
